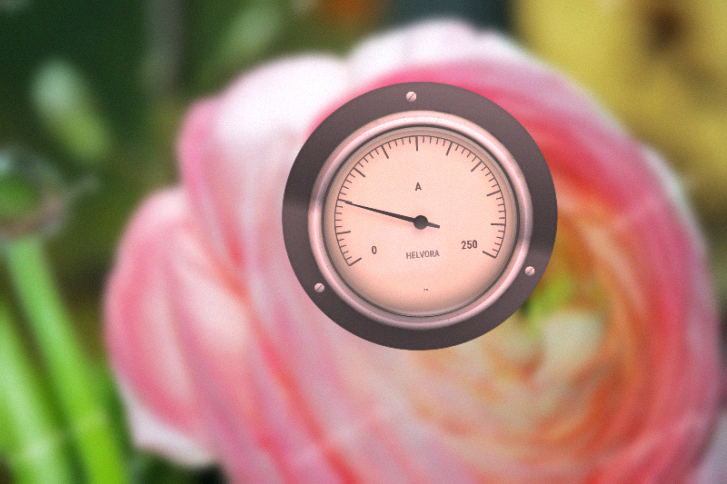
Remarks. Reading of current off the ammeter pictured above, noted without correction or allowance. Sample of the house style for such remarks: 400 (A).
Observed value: 50 (A)
